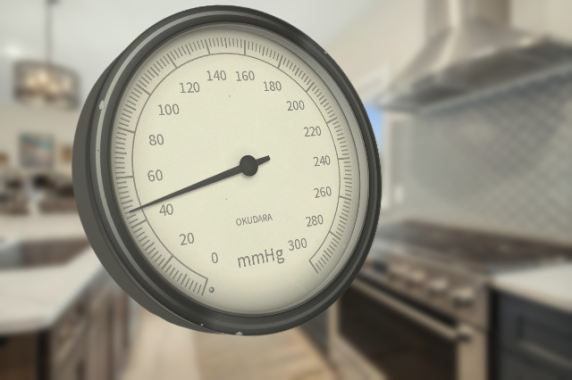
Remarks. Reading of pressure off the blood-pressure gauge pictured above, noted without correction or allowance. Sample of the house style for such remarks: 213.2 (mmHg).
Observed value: 46 (mmHg)
